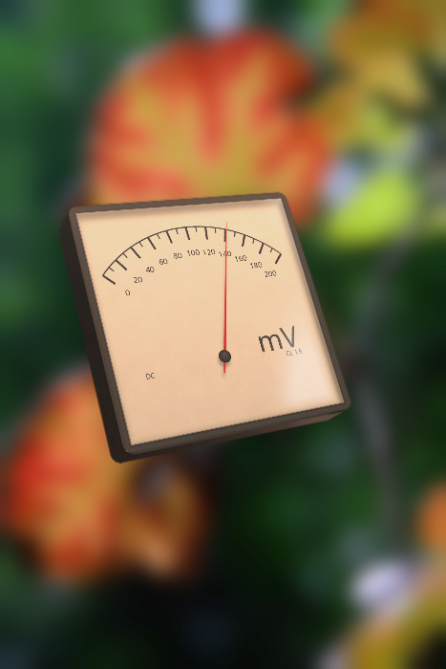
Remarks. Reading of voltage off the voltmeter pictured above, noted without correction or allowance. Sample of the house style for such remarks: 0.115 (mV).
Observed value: 140 (mV)
